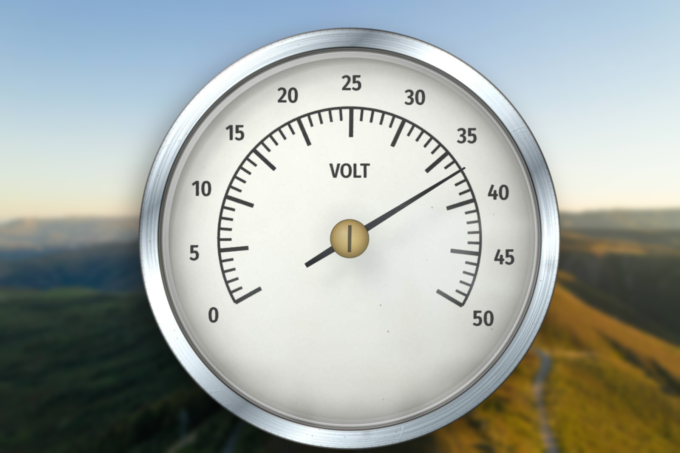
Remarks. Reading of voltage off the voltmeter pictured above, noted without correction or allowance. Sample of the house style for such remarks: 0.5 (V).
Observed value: 37 (V)
